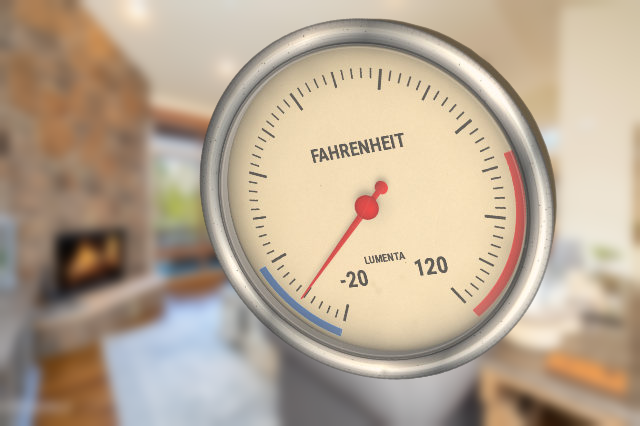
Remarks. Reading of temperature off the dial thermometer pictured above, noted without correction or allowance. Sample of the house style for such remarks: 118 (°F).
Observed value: -10 (°F)
